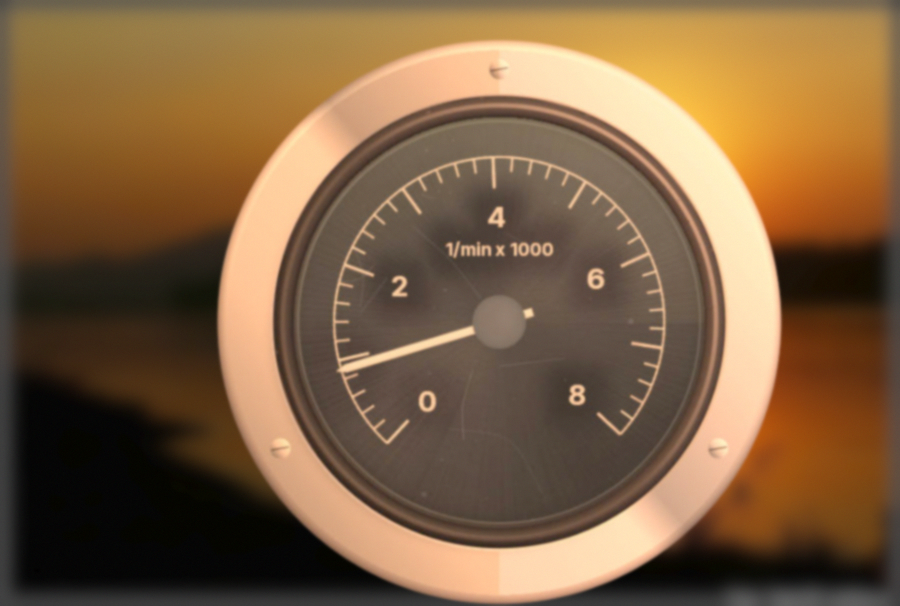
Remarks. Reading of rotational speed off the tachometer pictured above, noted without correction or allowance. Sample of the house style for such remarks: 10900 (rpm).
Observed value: 900 (rpm)
